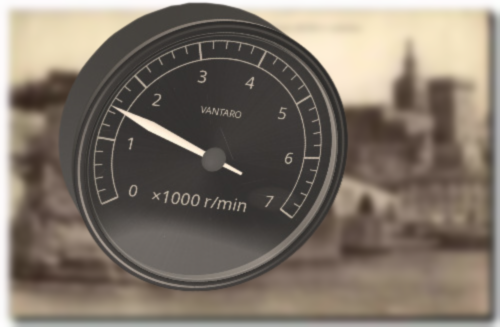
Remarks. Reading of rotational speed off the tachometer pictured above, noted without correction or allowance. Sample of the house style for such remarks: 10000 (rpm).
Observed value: 1500 (rpm)
